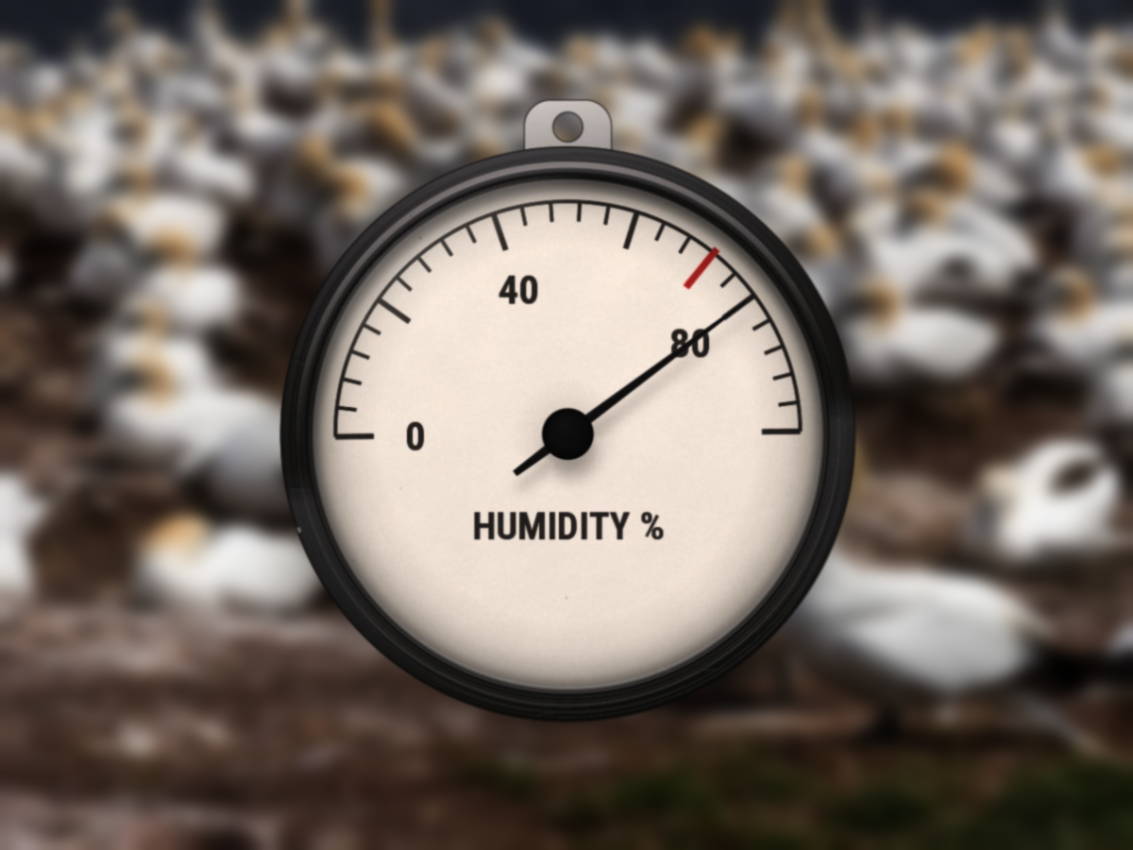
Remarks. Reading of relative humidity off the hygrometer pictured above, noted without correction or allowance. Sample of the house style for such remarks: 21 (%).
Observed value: 80 (%)
